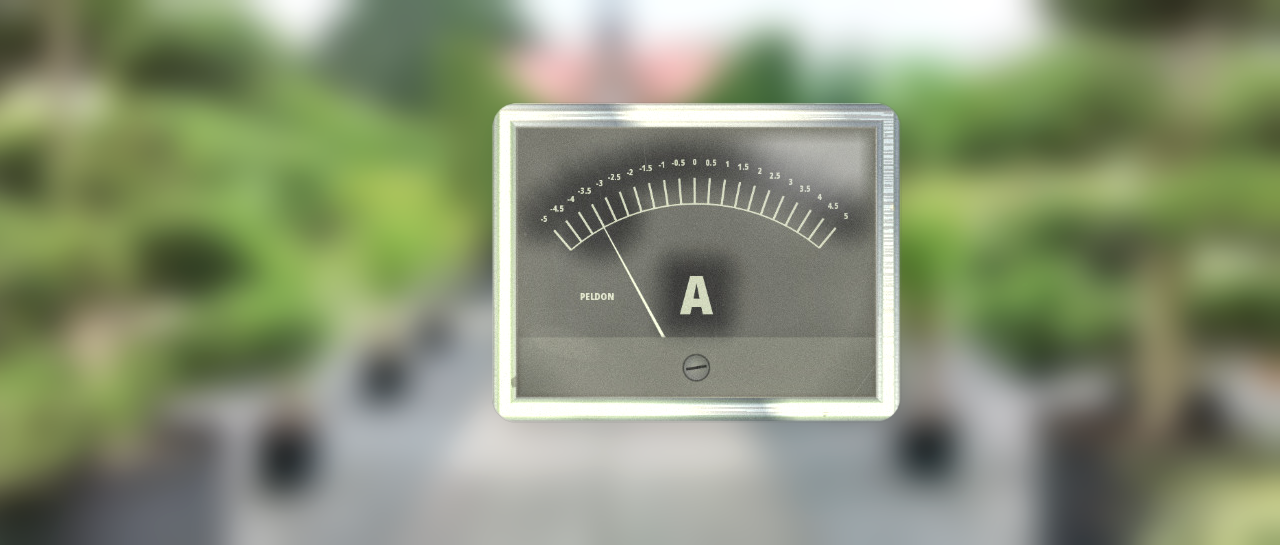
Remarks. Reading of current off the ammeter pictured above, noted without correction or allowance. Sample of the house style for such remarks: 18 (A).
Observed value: -3.5 (A)
